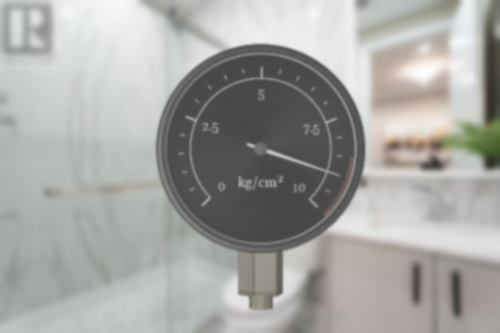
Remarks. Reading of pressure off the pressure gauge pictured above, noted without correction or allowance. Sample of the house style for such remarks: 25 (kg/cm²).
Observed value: 9 (kg/cm²)
